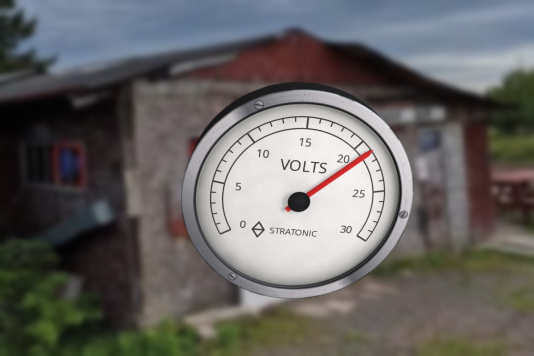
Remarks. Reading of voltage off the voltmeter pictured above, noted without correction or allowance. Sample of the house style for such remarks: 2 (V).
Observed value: 21 (V)
